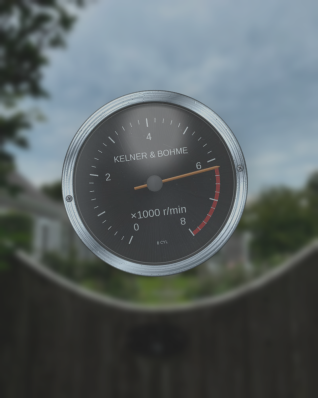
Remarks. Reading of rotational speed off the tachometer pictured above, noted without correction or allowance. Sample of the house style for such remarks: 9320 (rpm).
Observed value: 6200 (rpm)
